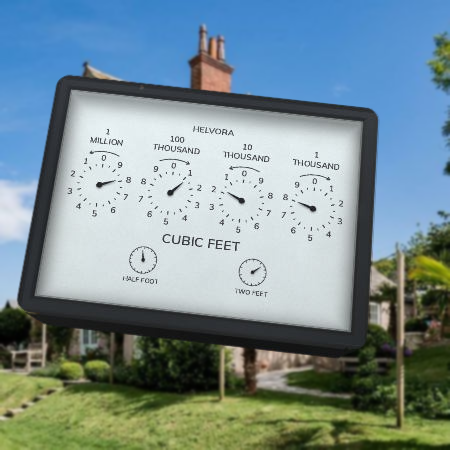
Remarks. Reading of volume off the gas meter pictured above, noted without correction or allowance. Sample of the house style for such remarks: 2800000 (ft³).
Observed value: 811800 (ft³)
